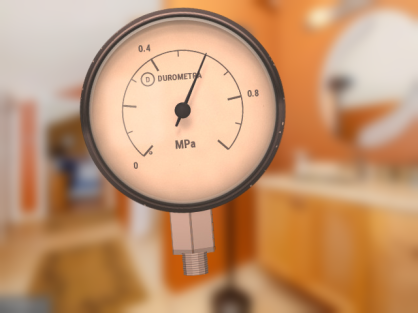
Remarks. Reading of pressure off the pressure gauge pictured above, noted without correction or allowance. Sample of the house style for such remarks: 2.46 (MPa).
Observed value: 0.6 (MPa)
